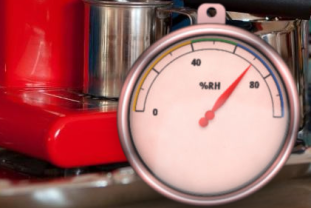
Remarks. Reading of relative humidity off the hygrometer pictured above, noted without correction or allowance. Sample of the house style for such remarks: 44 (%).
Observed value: 70 (%)
